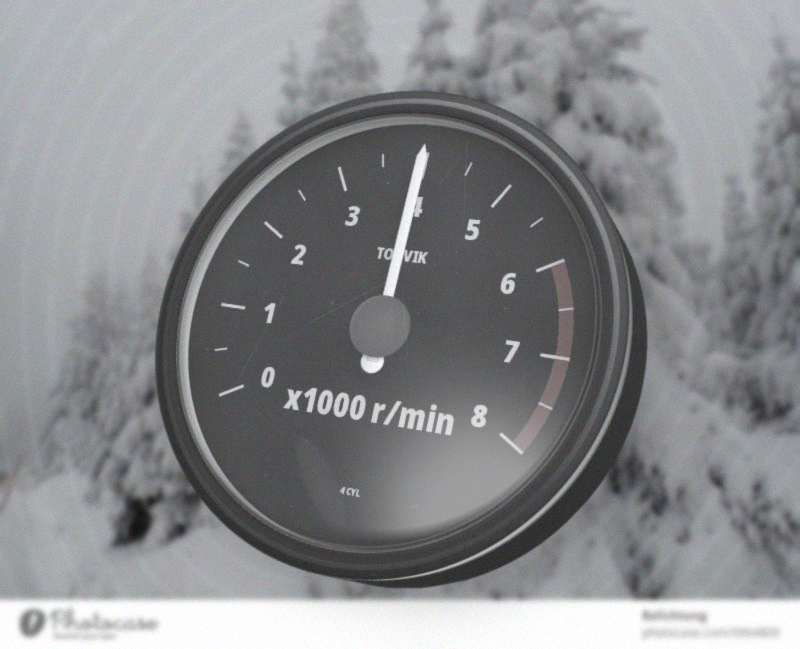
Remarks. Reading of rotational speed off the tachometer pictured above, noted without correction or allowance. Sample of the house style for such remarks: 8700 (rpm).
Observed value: 4000 (rpm)
